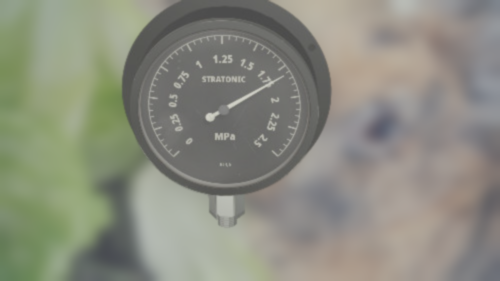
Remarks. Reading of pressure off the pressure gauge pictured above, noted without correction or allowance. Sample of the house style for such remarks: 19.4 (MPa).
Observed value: 1.8 (MPa)
